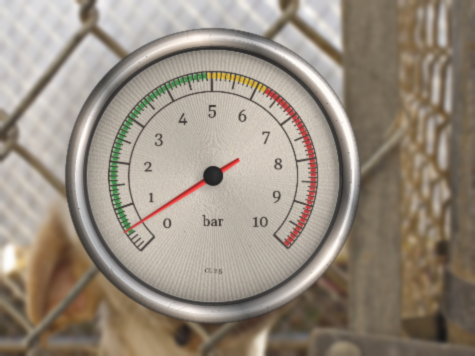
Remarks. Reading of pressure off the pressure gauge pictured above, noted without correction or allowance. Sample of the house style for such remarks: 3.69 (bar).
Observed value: 0.5 (bar)
